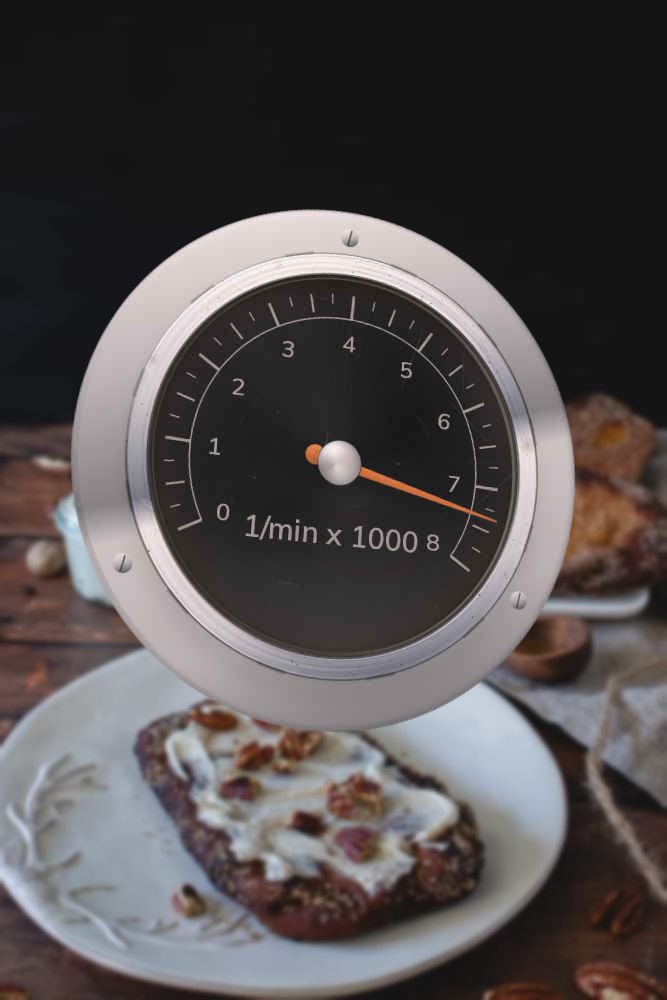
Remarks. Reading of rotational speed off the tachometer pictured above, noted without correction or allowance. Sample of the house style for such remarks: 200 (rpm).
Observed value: 7375 (rpm)
